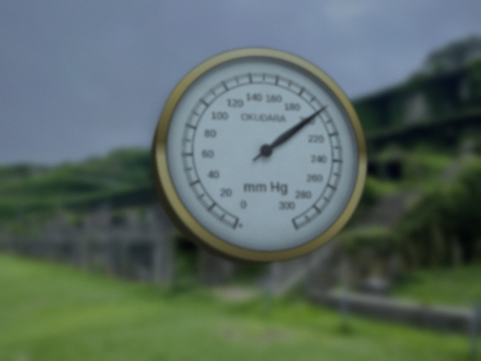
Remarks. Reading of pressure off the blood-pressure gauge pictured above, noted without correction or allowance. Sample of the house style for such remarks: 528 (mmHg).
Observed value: 200 (mmHg)
